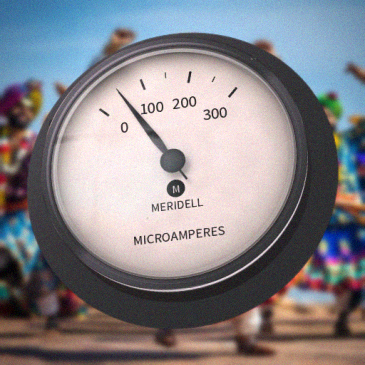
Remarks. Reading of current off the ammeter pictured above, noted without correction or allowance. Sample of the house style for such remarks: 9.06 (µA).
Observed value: 50 (µA)
